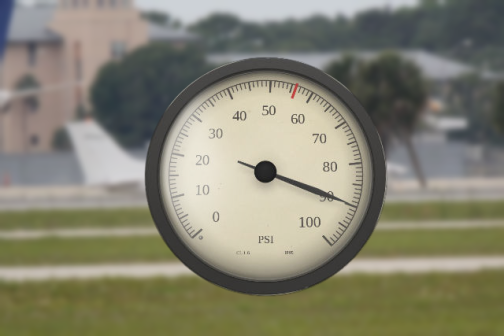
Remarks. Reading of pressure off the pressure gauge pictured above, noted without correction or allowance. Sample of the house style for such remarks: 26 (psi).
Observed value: 90 (psi)
